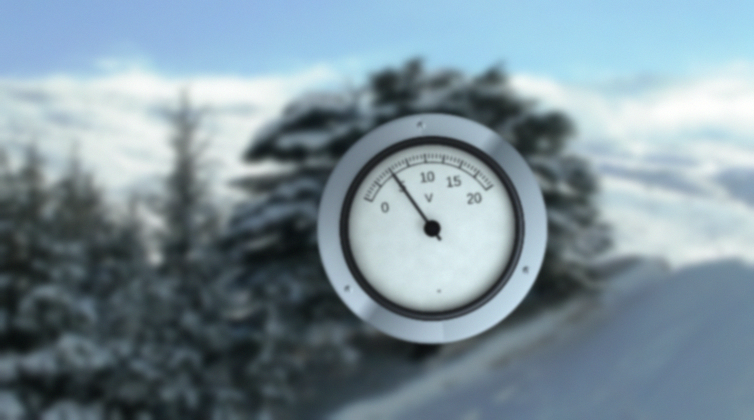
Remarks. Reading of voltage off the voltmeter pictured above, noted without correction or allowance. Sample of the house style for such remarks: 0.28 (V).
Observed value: 5 (V)
